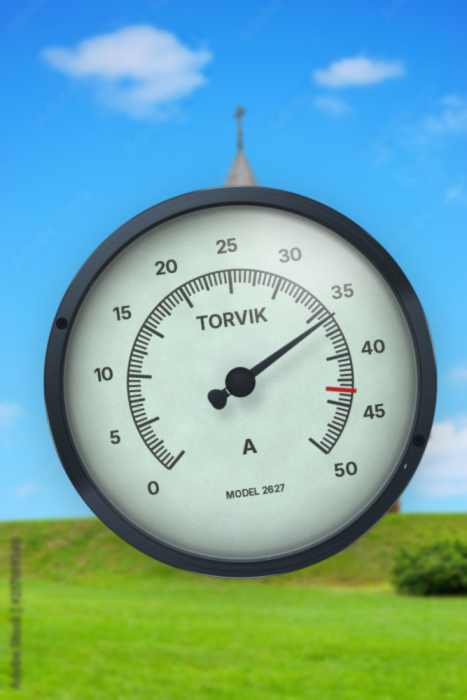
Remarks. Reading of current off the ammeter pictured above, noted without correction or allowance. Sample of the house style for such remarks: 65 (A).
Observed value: 36 (A)
